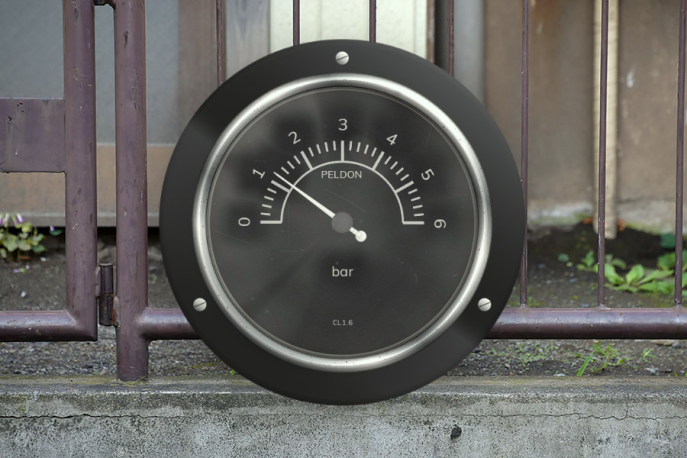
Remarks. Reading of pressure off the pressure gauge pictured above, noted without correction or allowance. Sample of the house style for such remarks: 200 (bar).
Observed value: 1.2 (bar)
